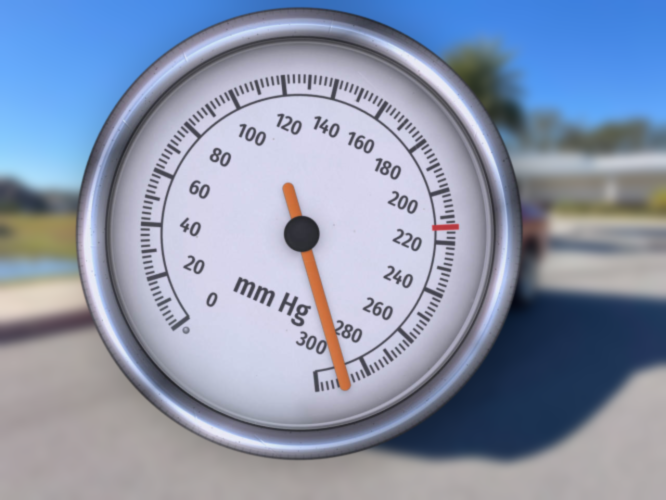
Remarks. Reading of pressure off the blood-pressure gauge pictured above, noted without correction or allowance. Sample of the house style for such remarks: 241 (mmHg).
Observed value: 290 (mmHg)
